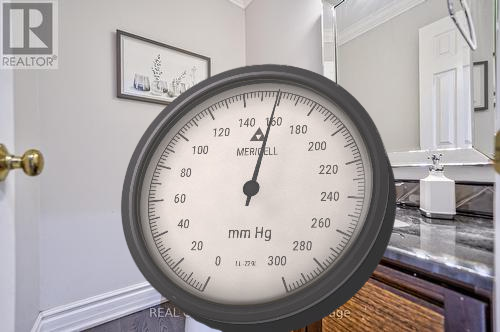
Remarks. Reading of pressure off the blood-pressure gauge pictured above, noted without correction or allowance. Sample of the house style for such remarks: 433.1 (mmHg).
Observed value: 160 (mmHg)
